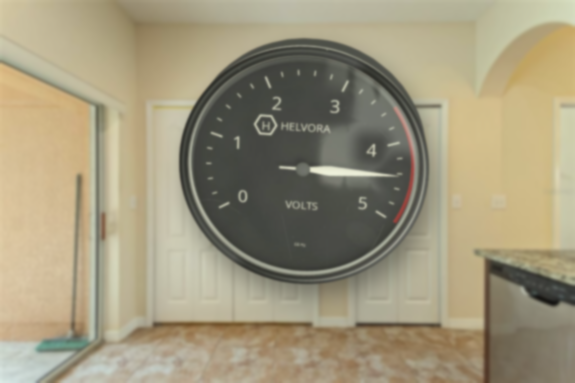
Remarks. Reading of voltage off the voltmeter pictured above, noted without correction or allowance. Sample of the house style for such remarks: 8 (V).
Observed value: 4.4 (V)
